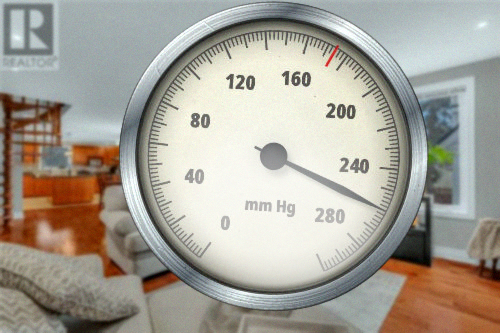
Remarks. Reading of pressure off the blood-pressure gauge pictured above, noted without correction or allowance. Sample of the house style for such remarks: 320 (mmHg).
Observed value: 260 (mmHg)
